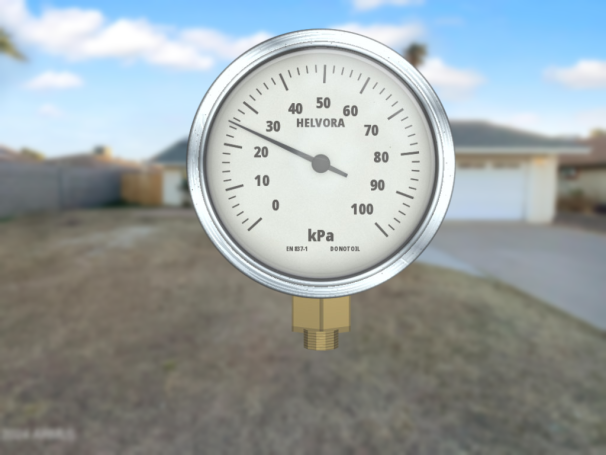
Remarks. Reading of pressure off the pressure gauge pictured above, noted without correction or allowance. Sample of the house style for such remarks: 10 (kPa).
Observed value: 25 (kPa)
